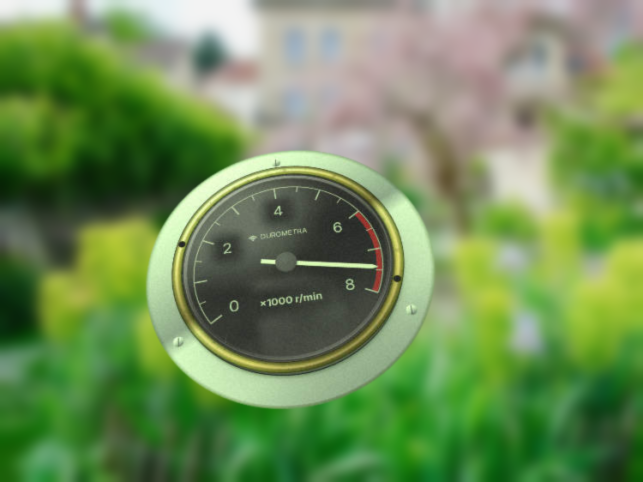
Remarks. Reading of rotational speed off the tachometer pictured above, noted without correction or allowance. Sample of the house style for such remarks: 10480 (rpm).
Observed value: 7500 (rpm)
